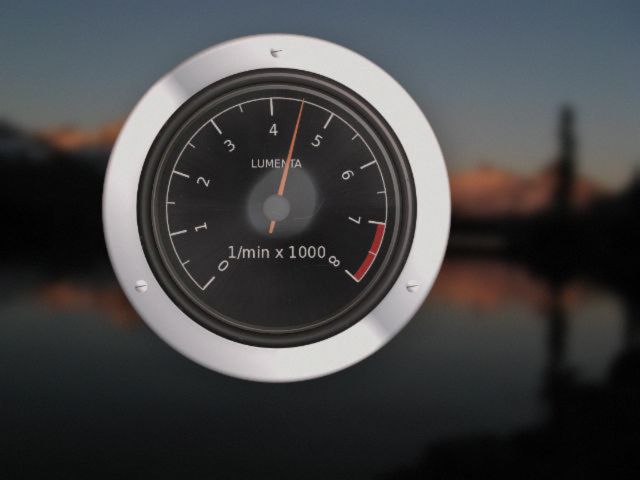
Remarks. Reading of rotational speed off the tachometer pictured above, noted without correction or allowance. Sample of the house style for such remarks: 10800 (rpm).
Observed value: 4500 (rpm)
